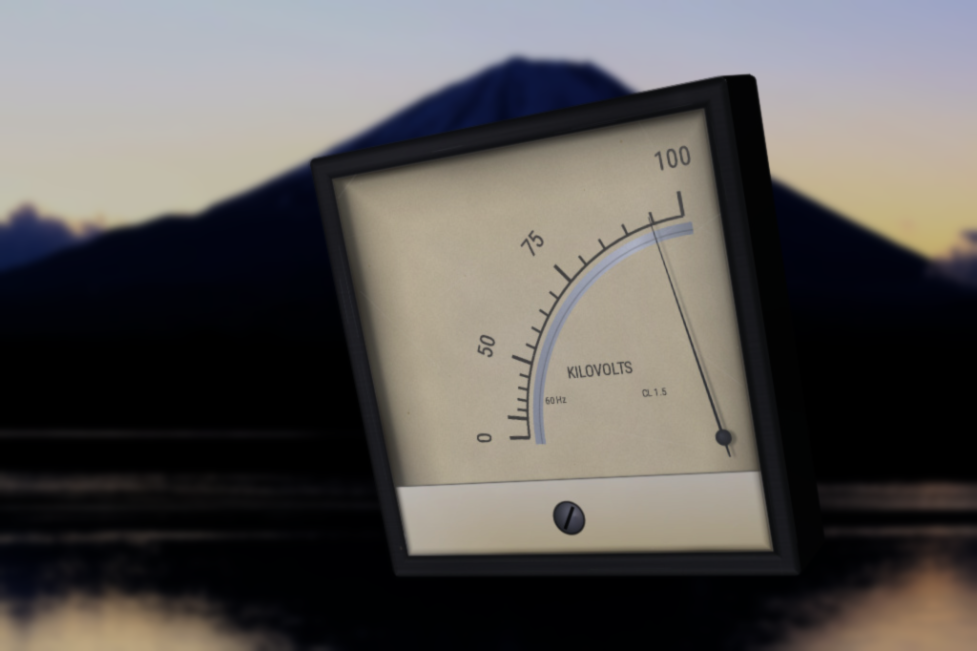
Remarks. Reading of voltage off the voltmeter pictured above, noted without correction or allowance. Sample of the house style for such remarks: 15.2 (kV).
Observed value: 95 (kV)
